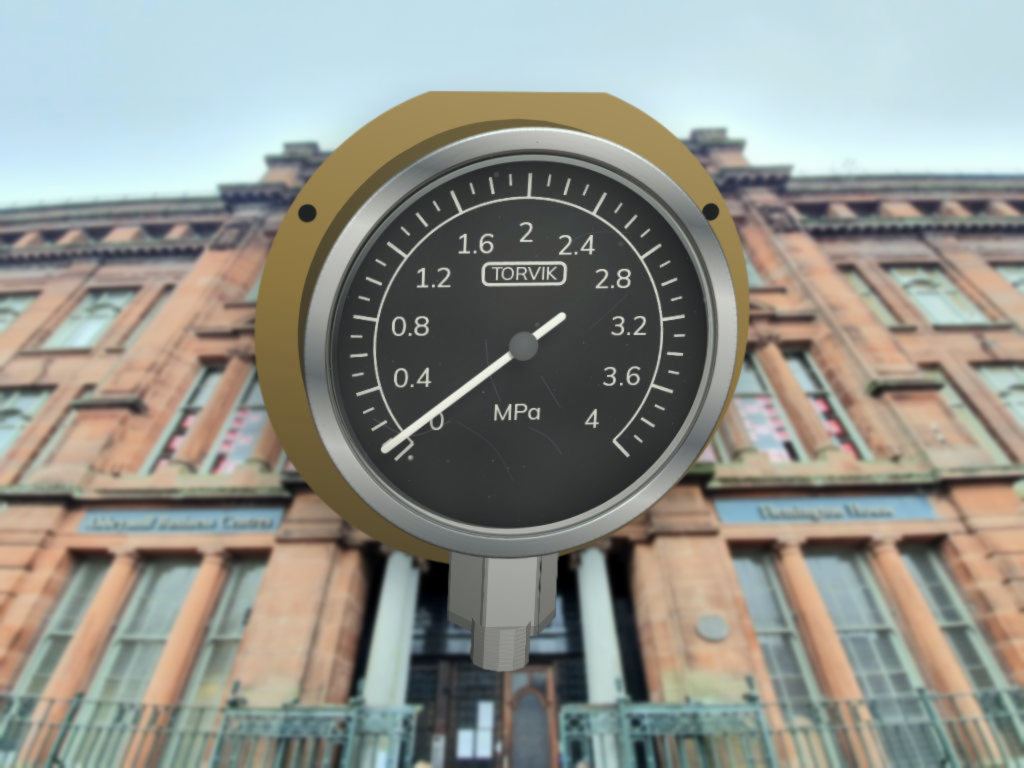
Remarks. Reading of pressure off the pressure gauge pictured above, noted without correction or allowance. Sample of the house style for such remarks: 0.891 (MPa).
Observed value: 0.1 (MPa)
